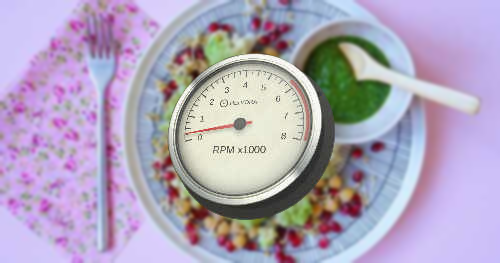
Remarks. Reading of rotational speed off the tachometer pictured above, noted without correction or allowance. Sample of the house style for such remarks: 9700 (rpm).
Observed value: 250 (rpm)
